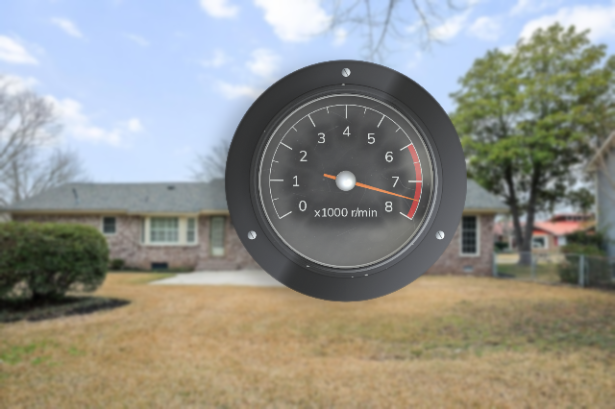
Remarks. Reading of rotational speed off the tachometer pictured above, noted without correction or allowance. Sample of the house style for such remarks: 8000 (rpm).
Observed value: 7500 (rpm)
